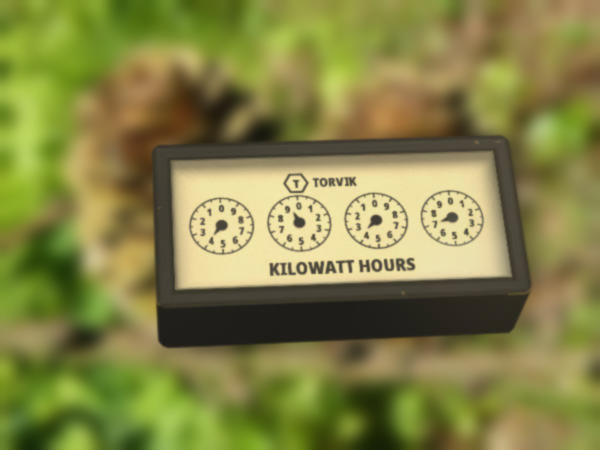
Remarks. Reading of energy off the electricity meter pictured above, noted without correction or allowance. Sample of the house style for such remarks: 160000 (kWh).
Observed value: 3937 (kWh)
